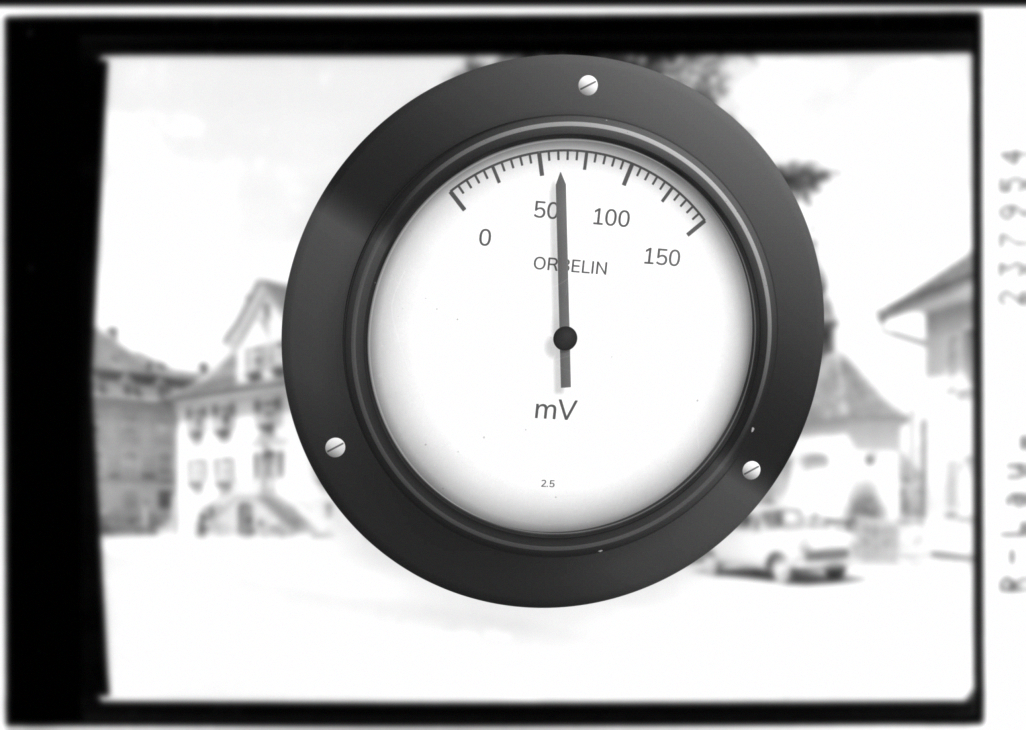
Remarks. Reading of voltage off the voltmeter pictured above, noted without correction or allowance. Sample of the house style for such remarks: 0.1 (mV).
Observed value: 60 (mV)
